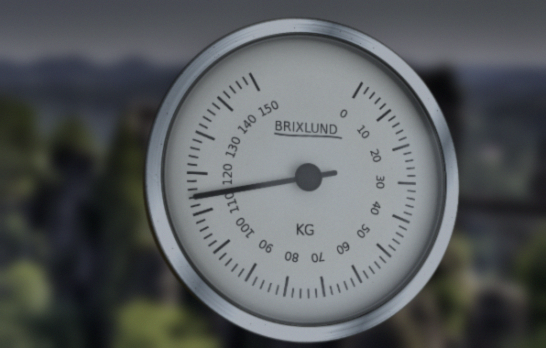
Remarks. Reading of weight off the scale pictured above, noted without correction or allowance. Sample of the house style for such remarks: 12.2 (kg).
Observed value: 114 (kg)
